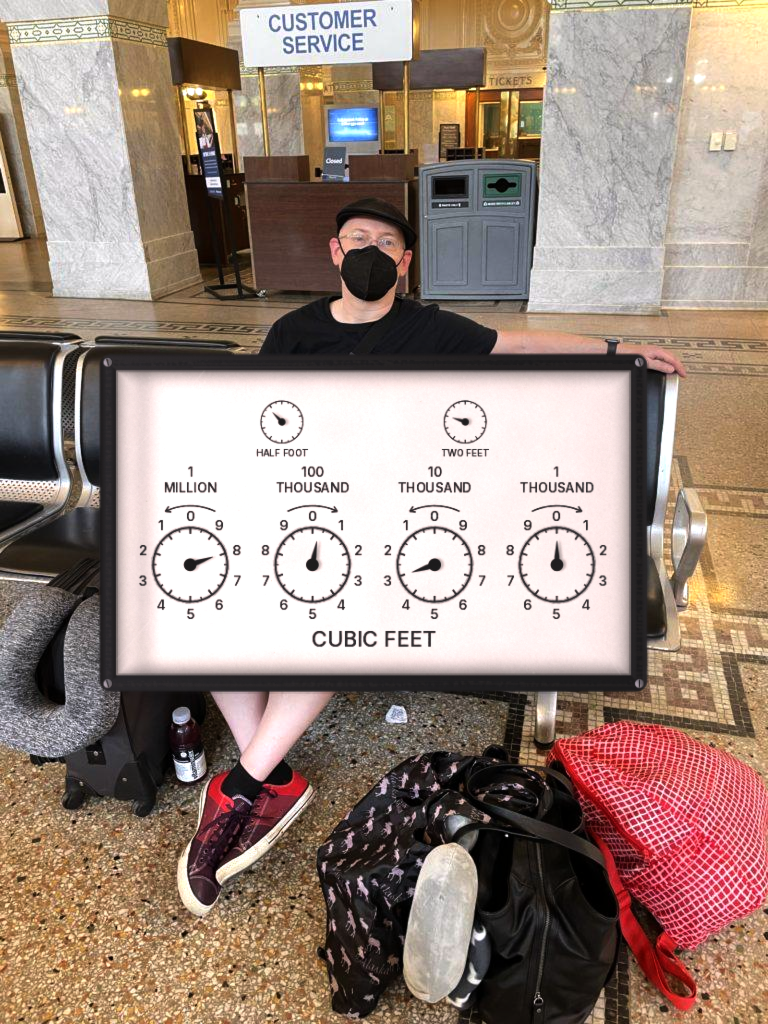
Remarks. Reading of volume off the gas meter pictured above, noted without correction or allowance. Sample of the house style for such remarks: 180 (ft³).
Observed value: 803000 (ft³)
